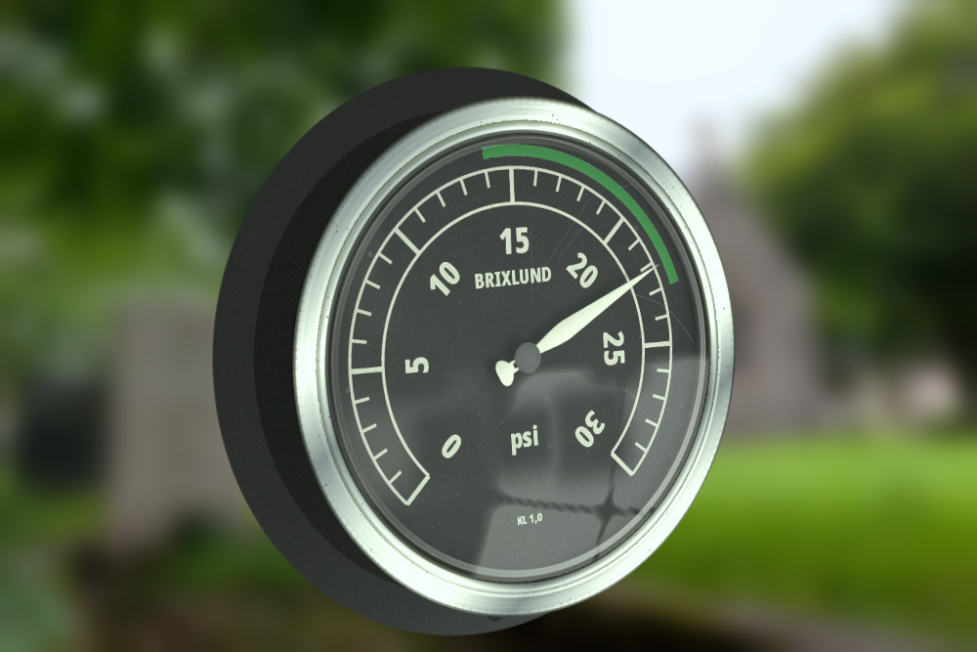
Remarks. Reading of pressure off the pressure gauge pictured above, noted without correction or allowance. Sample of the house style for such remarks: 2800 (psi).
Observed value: 22 (psi)
